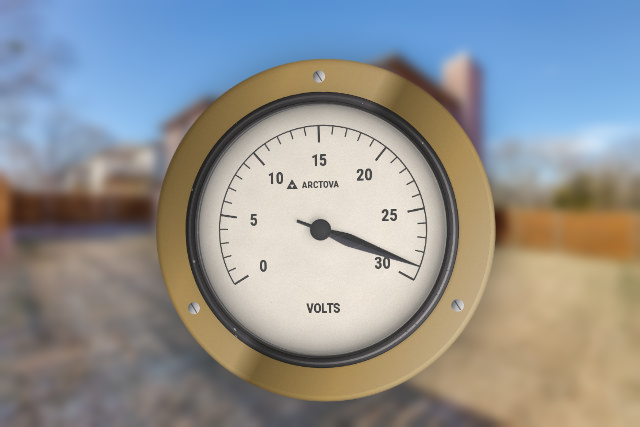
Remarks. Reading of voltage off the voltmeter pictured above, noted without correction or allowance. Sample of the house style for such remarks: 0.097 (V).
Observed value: 29 (V)
